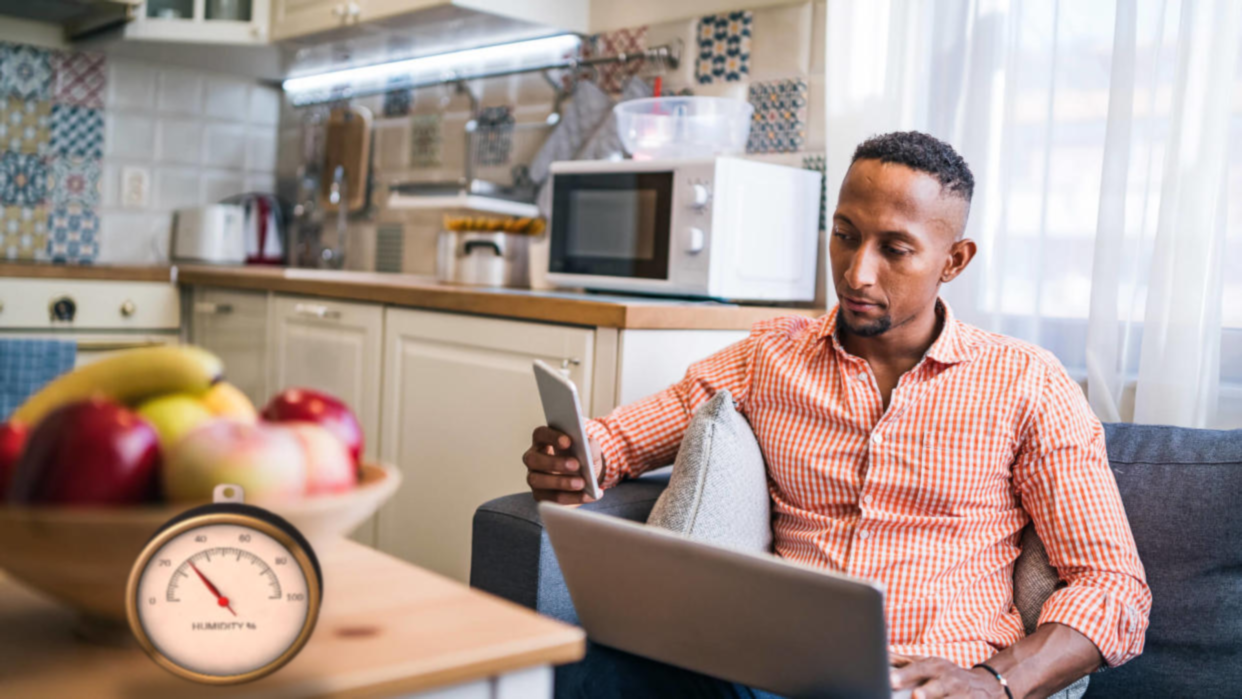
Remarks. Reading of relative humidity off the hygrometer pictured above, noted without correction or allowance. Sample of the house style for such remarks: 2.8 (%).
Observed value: 30 (%)
